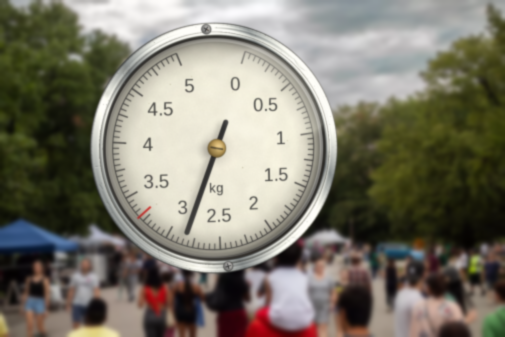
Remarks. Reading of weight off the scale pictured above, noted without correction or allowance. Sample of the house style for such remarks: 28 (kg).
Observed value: 2.85 (kg)
